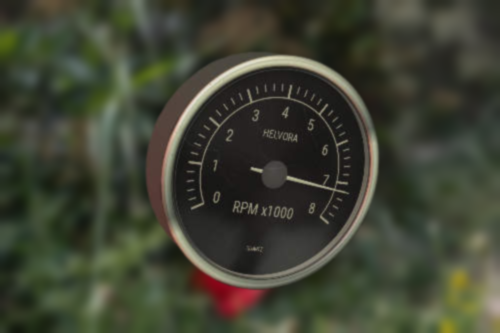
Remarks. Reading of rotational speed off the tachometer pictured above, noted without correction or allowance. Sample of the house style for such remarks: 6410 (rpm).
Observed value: 7200 (rpm)
